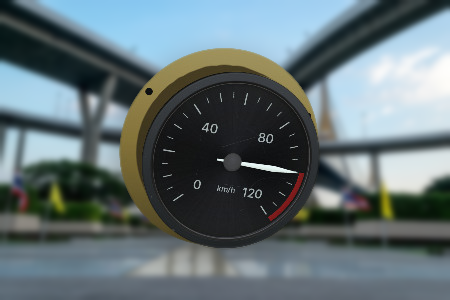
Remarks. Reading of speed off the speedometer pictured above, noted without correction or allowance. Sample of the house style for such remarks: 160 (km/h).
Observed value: 100 (km/h)
